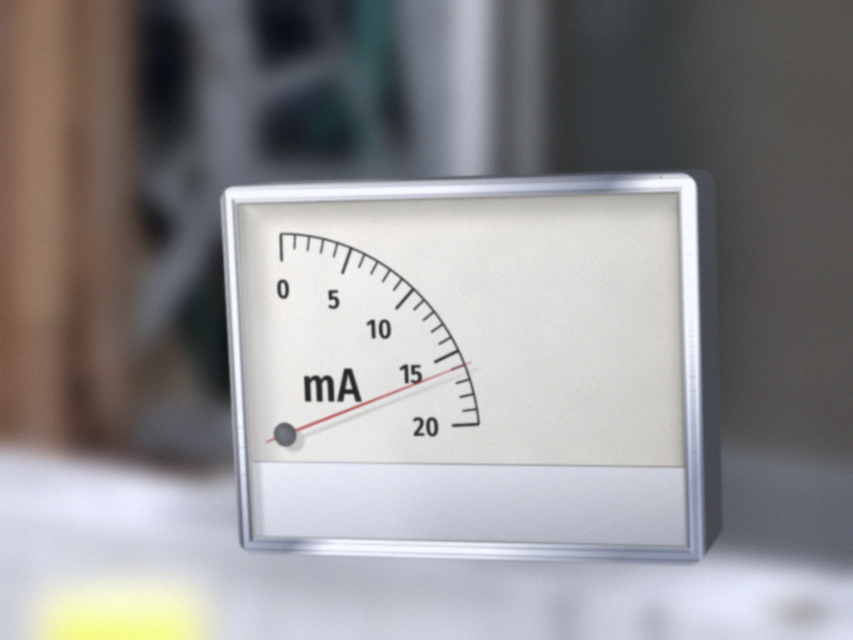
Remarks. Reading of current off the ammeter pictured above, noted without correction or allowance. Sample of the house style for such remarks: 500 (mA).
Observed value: 16 (mA)
